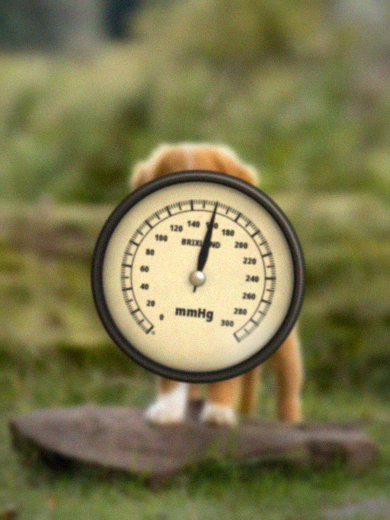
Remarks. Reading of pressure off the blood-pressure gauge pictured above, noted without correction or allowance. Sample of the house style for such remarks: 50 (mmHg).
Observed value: 160 (mmHg)
